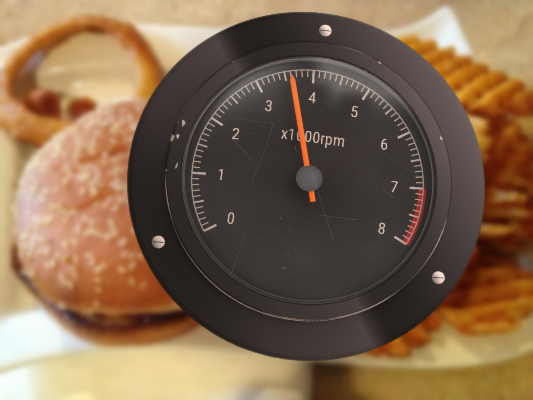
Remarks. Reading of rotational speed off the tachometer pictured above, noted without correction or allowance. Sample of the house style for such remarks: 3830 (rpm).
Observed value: 3600 (rpm)
